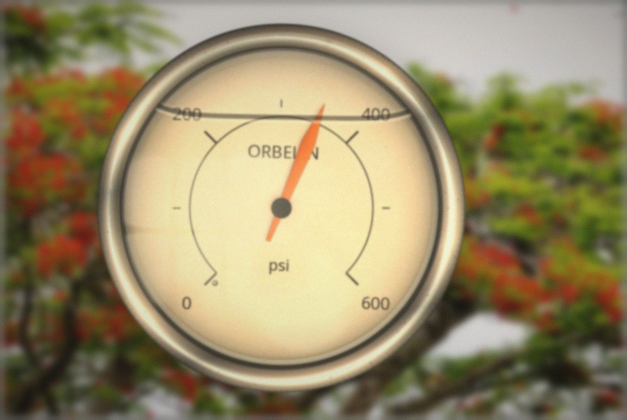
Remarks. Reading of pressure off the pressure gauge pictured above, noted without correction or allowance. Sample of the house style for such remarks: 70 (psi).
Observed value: 350 (psi)
